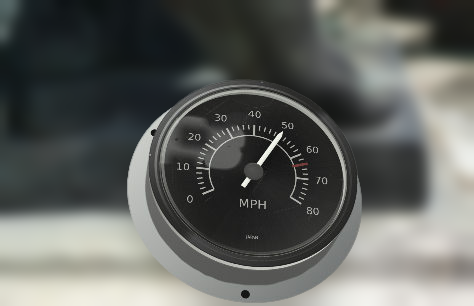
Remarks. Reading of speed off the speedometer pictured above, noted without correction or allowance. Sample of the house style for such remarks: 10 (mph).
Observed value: 50 (mph)
